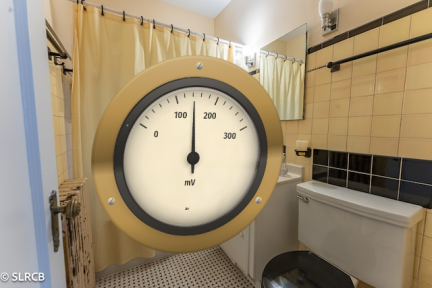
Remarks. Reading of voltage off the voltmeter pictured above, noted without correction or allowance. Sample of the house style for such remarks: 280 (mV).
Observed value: 140 (mV)
